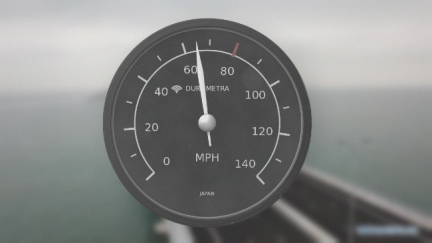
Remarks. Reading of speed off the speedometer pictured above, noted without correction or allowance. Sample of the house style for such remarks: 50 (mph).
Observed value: 65 (mph)
